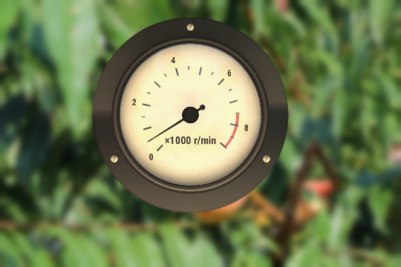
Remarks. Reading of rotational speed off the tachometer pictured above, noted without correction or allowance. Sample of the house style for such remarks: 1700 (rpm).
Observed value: 500 (rpm)
